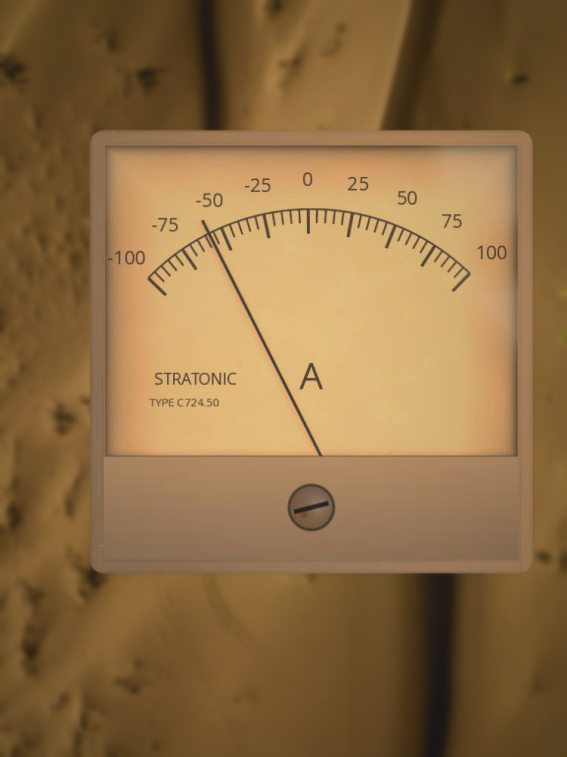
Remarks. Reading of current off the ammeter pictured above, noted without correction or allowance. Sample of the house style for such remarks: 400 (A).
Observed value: -57.5 (A)
